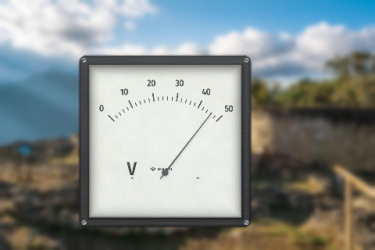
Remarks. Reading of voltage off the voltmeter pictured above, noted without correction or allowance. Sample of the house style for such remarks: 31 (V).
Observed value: 46 (V)
